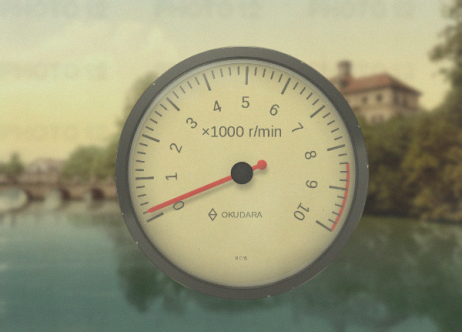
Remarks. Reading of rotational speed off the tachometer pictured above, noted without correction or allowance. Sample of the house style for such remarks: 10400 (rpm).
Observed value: 200 (rpm)
